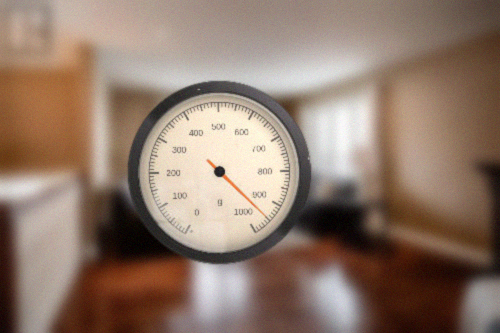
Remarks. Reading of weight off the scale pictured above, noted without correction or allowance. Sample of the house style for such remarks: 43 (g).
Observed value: 950 (g)
